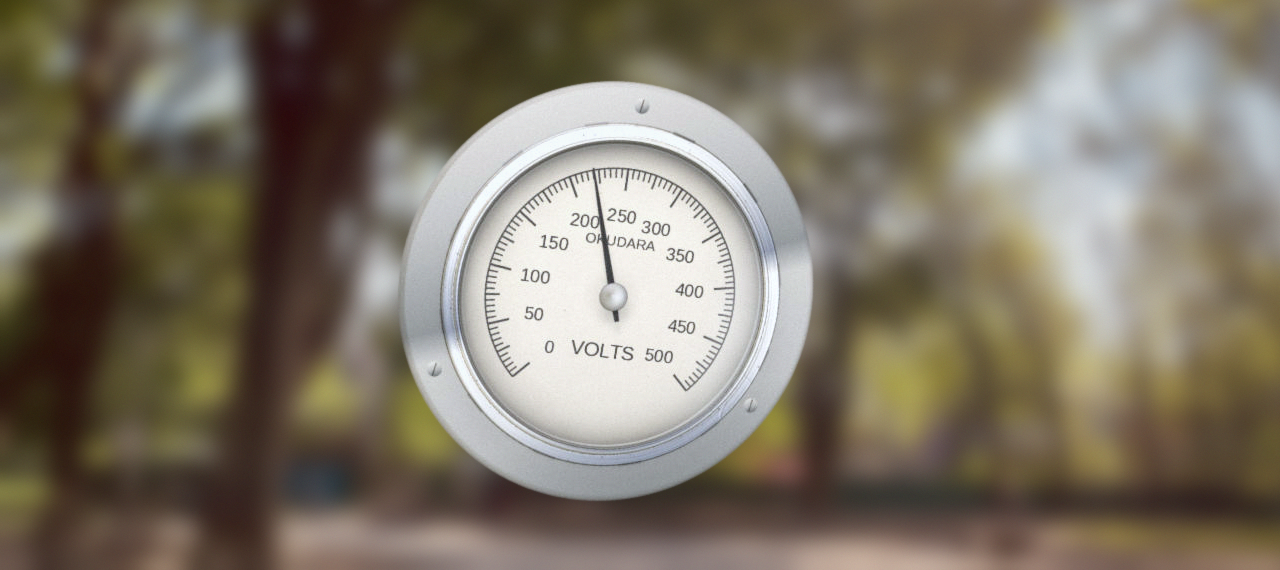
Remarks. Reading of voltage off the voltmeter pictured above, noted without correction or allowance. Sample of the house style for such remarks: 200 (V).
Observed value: 220 (V)
